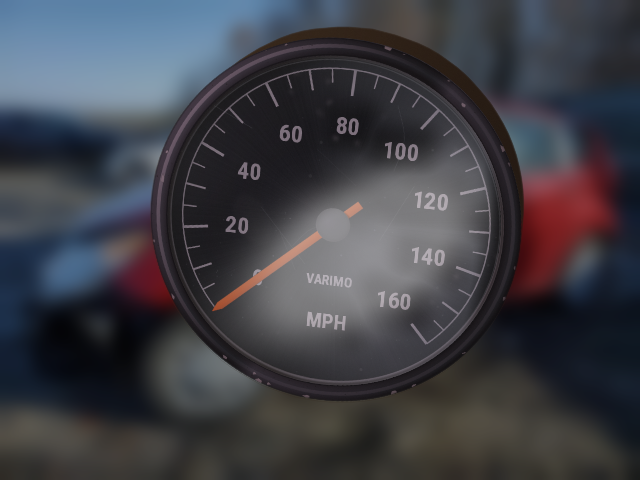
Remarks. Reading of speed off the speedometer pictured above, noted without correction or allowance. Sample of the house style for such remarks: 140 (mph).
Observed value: 0 (mph)
